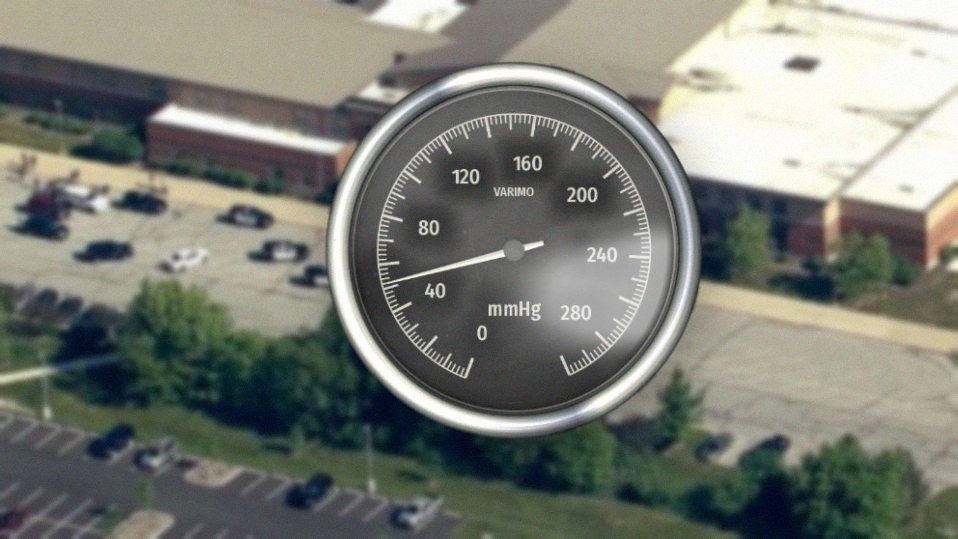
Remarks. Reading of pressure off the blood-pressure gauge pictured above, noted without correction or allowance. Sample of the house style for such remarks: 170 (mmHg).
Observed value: 52 (mmHg)
